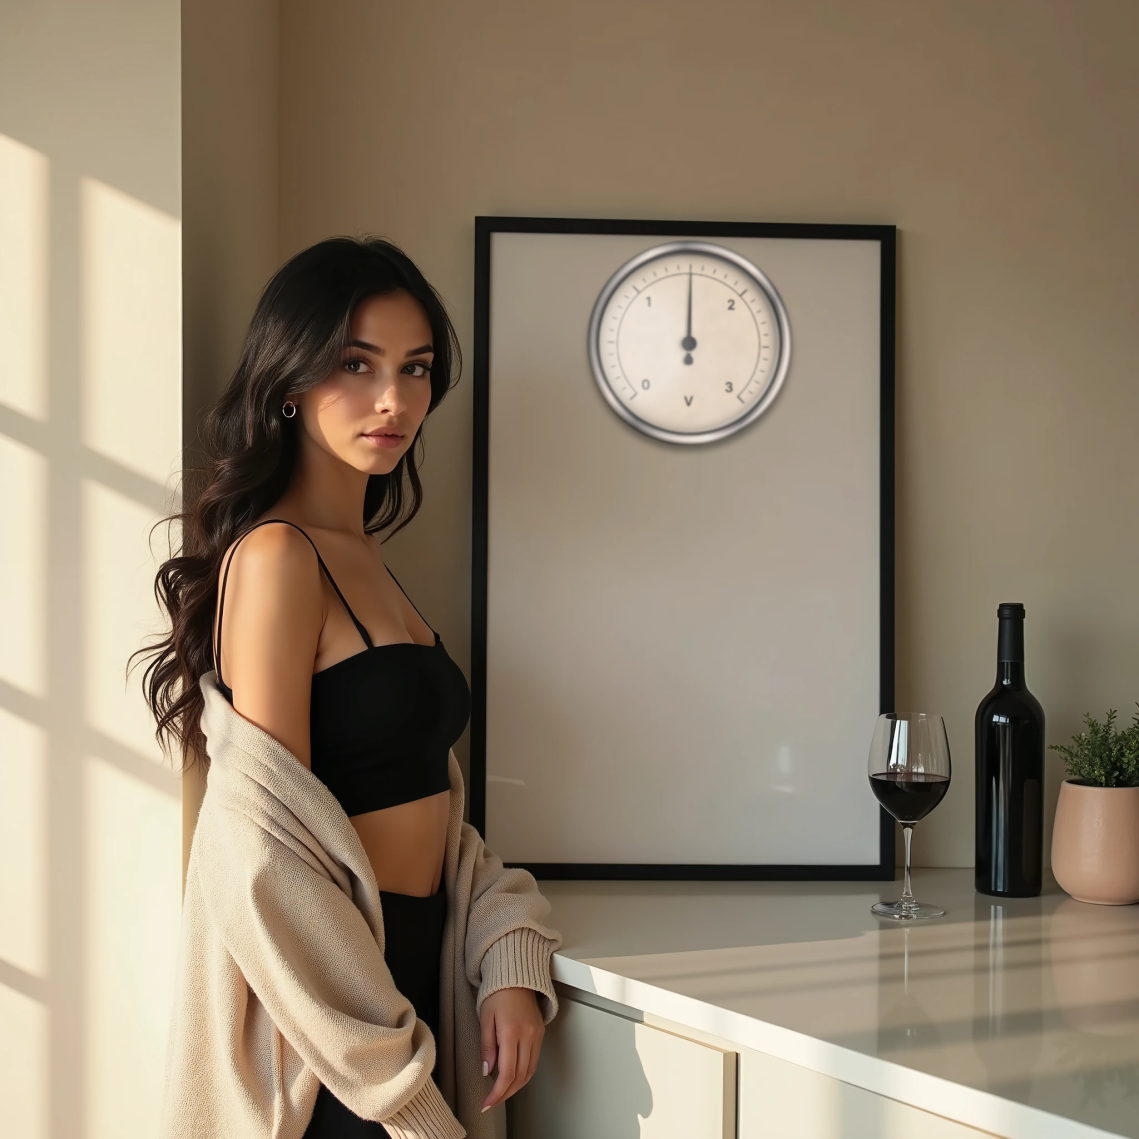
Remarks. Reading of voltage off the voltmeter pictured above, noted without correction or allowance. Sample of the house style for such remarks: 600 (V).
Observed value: 1.5 (V)
